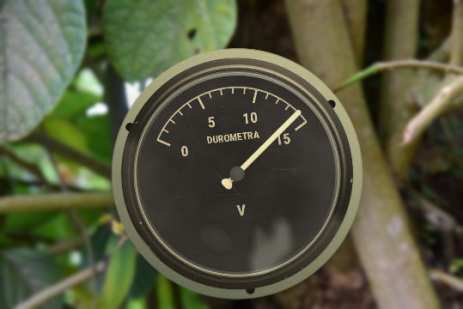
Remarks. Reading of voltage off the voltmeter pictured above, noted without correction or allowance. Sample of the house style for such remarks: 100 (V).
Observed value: 14 (V)
